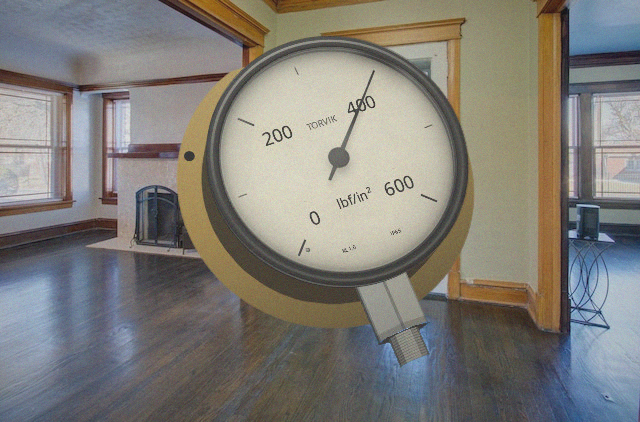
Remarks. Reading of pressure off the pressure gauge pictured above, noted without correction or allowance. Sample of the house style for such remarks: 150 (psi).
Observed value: 400 (psi)
